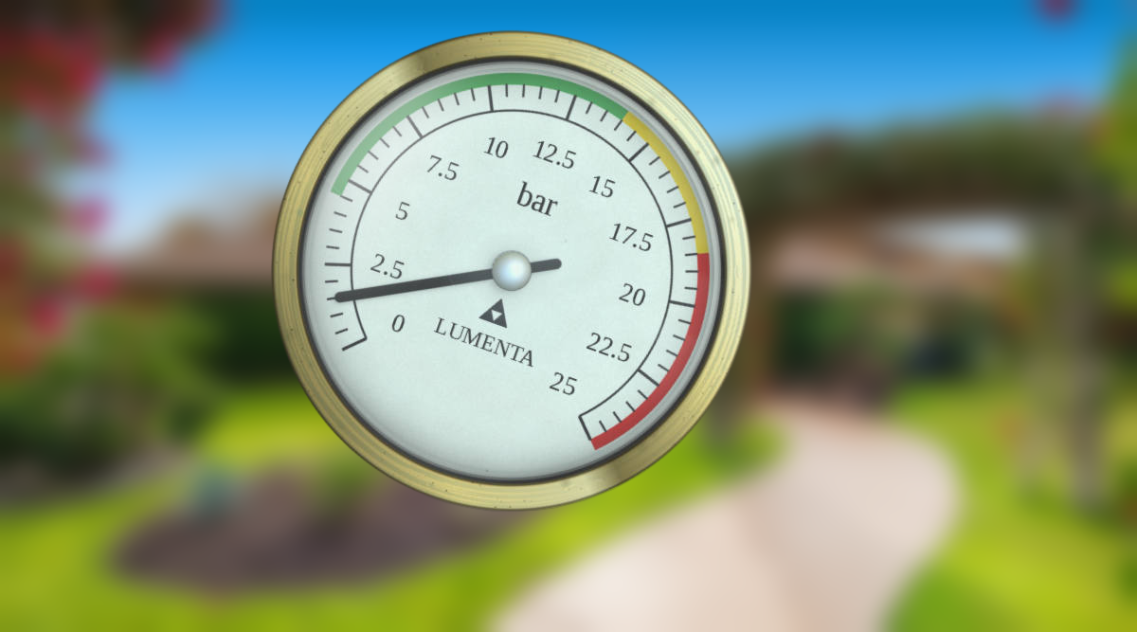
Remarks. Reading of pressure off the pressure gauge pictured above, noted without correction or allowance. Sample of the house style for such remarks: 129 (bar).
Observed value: 1.5 (bar)
